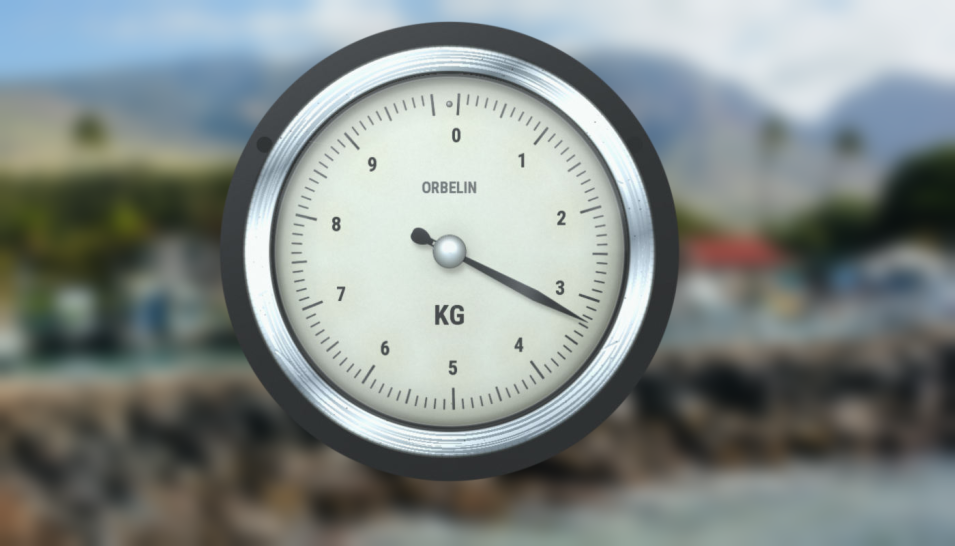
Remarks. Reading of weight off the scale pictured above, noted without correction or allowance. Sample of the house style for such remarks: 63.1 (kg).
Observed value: 3.25 (kg)
